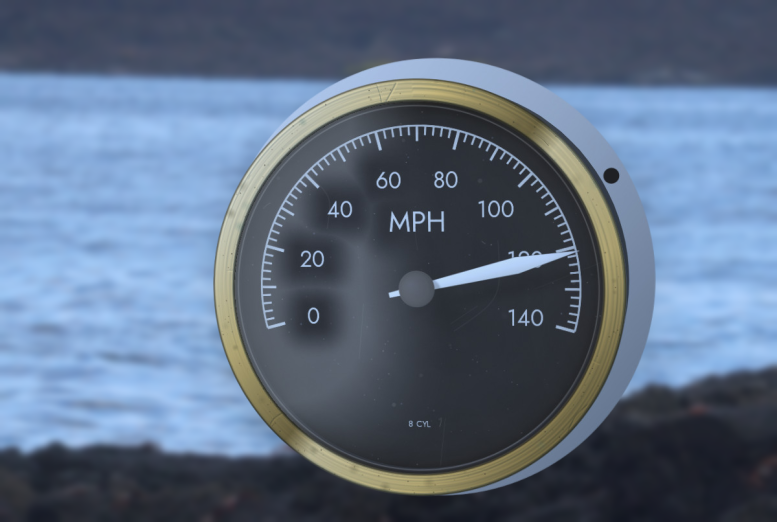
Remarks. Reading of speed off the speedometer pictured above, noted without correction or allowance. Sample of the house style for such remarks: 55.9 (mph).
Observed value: 121 (mph)
